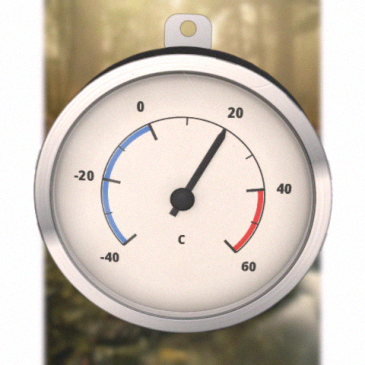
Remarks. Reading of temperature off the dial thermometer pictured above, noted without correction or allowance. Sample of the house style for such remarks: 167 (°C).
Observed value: 20 (°C)
